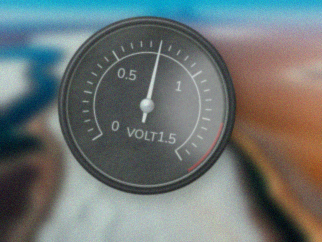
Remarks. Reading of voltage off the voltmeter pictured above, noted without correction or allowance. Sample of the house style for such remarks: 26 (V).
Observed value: 0.75 (V)
